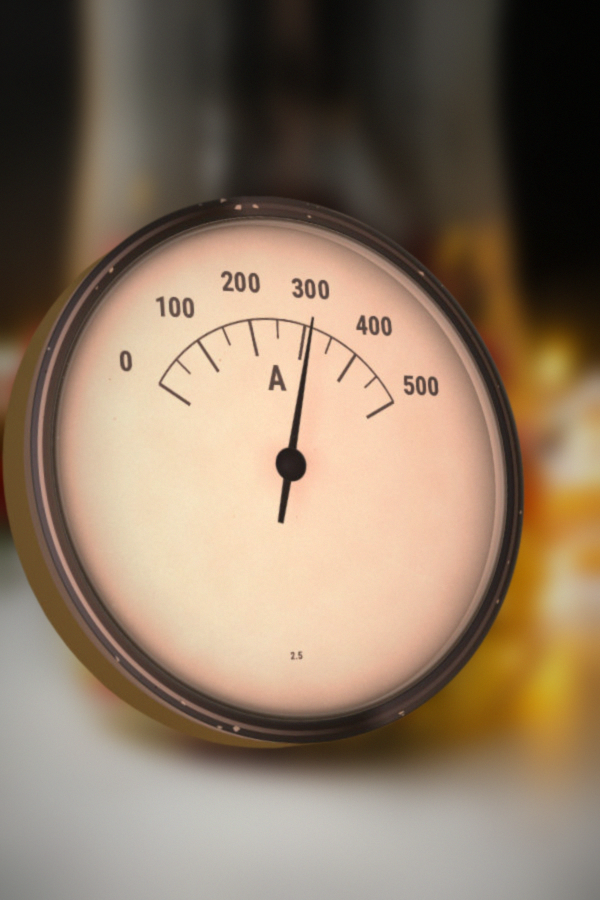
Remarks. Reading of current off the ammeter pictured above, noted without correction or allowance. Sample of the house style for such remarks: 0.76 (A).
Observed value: 300 (A)
